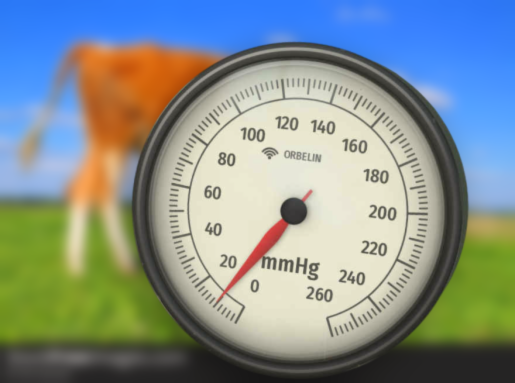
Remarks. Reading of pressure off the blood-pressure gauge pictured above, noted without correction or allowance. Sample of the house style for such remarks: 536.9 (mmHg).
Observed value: 10 (mmHg)
